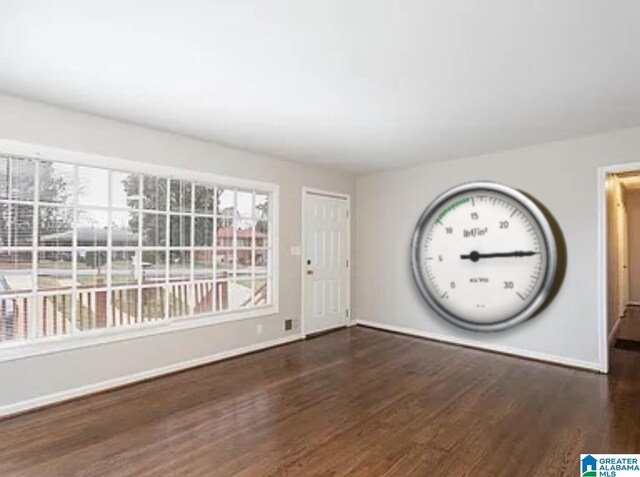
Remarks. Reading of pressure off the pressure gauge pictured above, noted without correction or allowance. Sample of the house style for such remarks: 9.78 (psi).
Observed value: 25 (psi)
